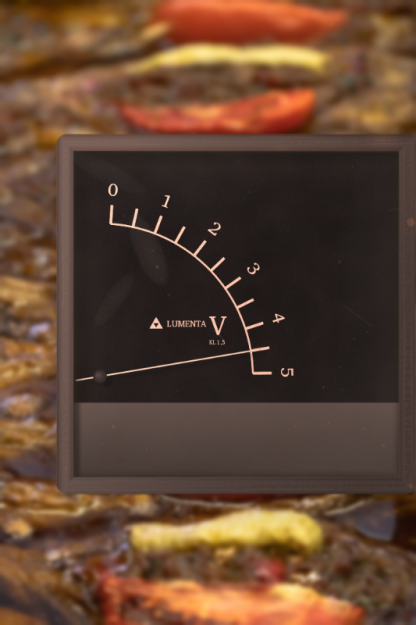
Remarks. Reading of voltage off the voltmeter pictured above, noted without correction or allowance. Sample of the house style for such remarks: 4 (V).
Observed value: 4.5 (V)
